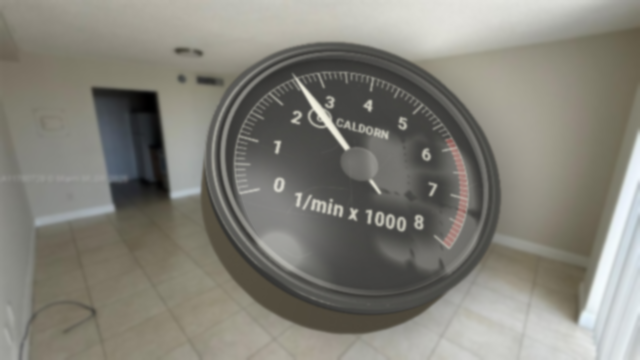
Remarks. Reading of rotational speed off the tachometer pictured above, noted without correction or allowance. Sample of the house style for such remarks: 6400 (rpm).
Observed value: 2500 (rpm)
